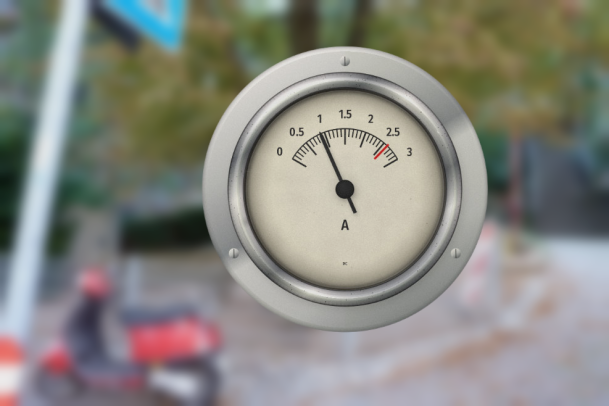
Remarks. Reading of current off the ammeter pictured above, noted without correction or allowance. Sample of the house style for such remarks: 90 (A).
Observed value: 0.9 (A)
